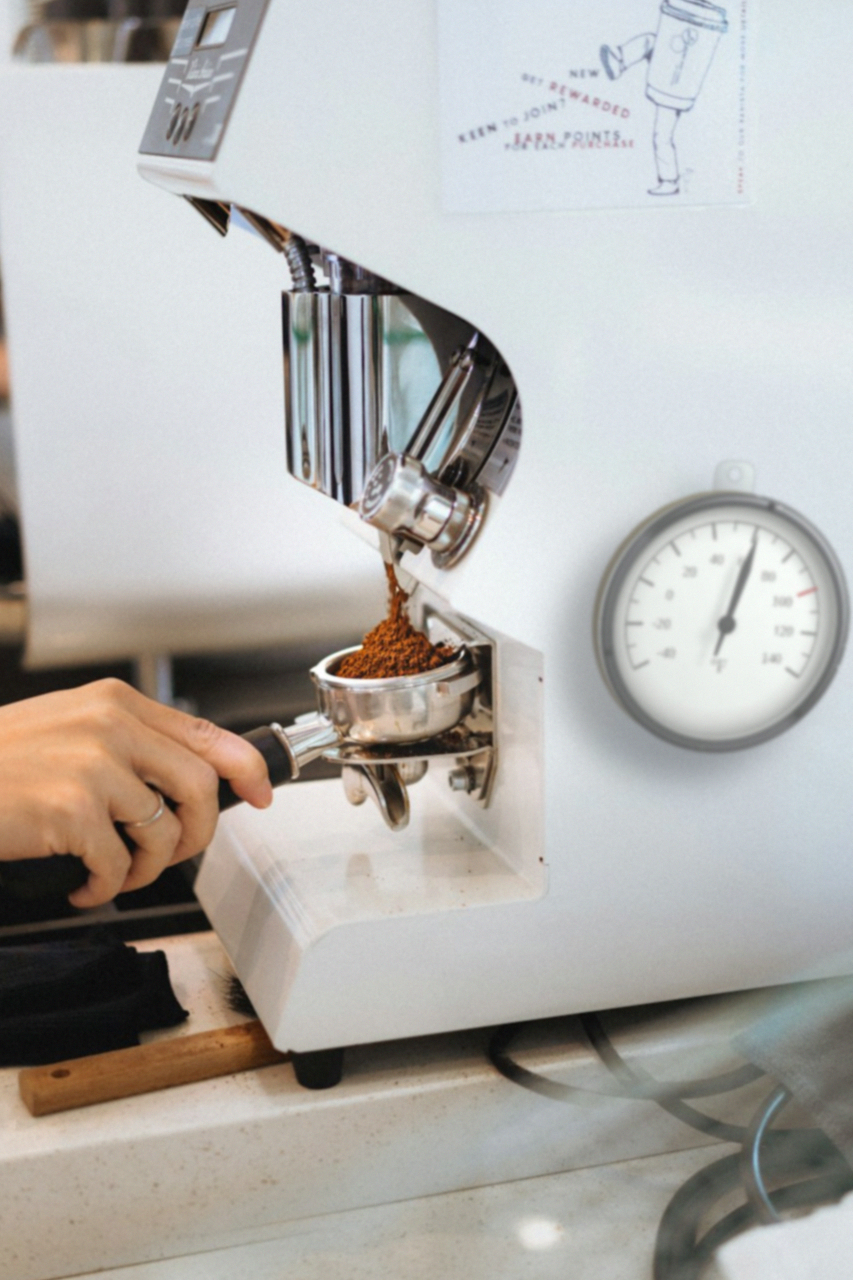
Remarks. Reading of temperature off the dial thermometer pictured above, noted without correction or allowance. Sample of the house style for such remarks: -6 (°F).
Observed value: 60 (°F)
